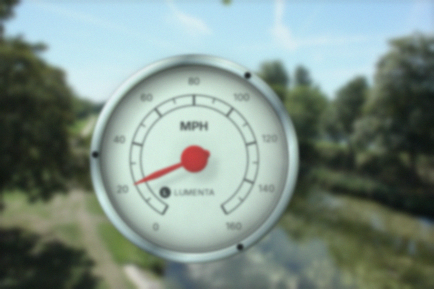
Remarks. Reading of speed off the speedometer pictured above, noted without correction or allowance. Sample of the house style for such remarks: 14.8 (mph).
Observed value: 20 (mph)
